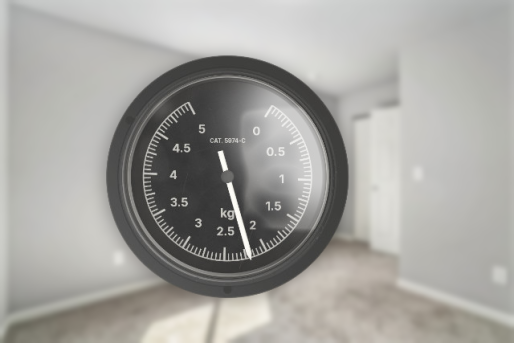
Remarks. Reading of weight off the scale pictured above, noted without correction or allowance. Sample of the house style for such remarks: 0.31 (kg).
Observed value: 2.2 (kg)
